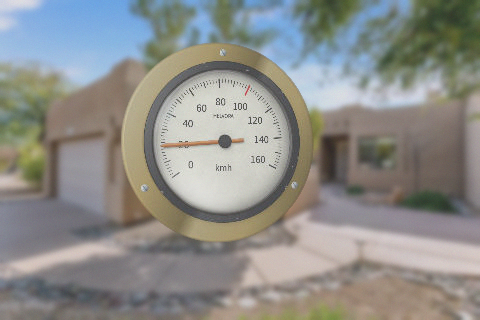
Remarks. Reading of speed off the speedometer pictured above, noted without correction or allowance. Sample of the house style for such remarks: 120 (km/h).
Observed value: 20 (km/h)
